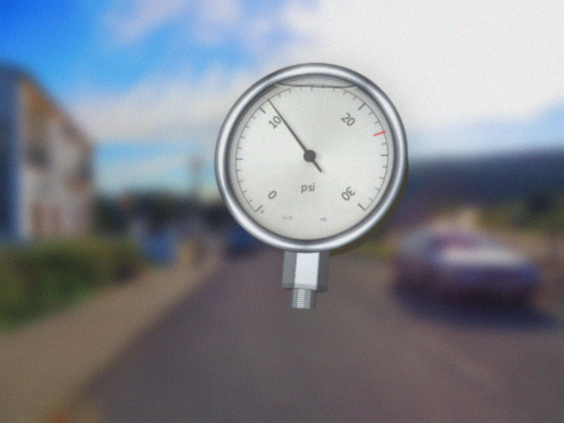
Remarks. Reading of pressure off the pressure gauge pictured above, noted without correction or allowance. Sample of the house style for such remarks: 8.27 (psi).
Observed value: 11 (psi)
